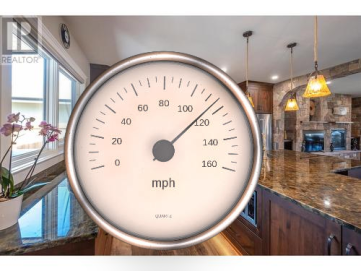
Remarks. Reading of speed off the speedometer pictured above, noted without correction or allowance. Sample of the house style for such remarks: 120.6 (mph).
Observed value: 115 (mph)
